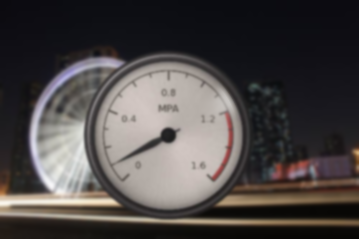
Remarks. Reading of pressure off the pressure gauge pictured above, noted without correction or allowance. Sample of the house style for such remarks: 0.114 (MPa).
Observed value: 0.1 (MPa)
